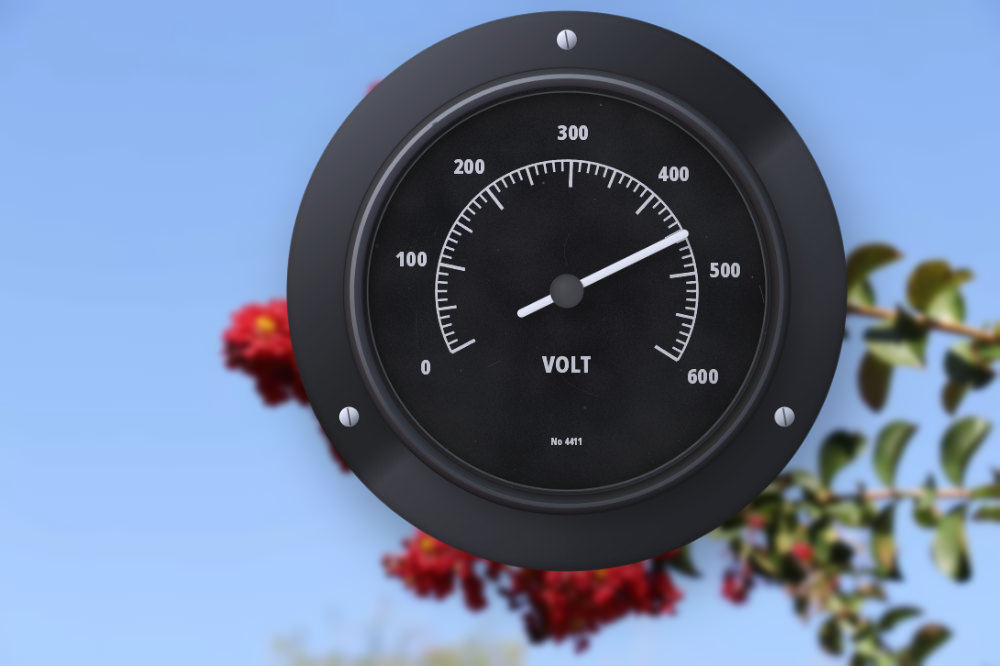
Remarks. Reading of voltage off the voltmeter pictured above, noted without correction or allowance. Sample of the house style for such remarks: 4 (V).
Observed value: 455 (V)
